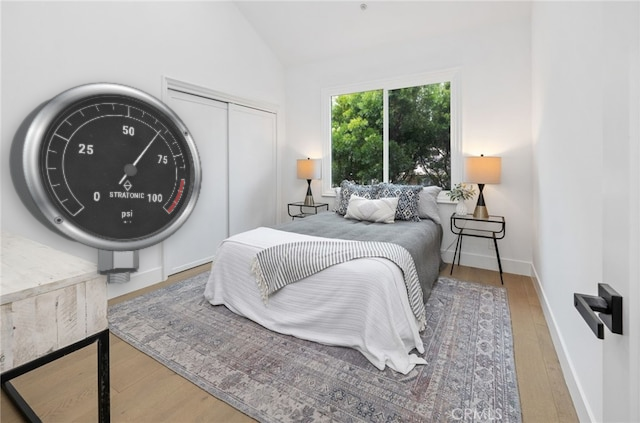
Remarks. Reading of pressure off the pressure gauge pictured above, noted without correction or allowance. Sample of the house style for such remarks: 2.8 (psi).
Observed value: 62.5 (psi)
